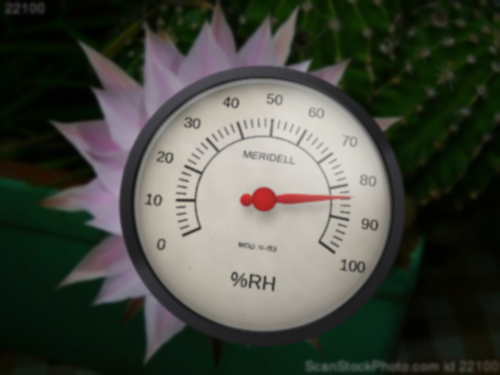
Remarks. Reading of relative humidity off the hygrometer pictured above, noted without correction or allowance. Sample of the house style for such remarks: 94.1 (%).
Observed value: 84 (%)
